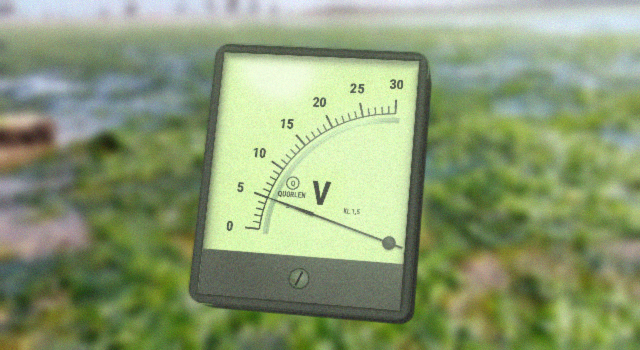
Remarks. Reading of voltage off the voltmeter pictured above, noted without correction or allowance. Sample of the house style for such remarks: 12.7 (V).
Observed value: 5 (V)
